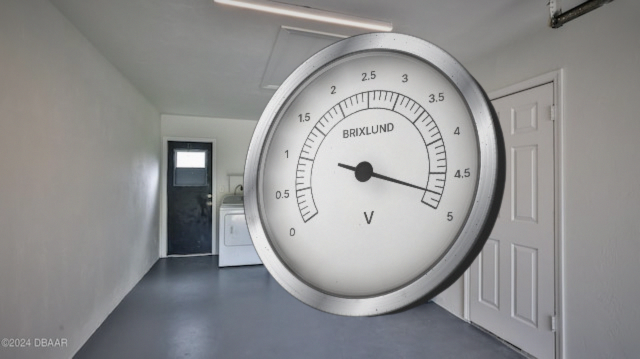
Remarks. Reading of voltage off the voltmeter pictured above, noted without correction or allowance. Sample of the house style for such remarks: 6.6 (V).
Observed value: 4.8 (V)
